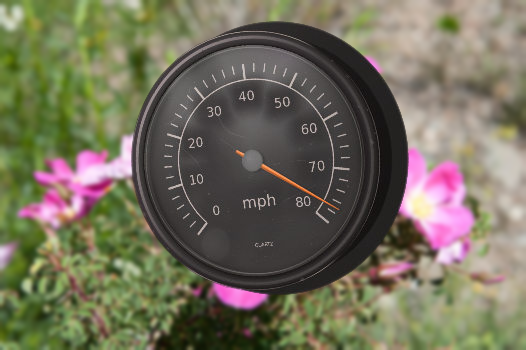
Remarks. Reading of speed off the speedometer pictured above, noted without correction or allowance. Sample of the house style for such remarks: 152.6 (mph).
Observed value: 77 (mph)
